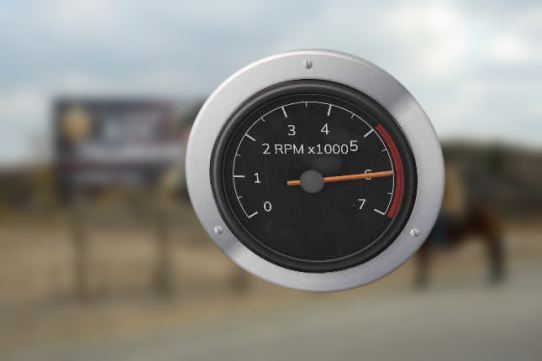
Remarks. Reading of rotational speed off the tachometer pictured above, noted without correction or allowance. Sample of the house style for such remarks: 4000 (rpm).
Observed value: 6000 (rpm)
